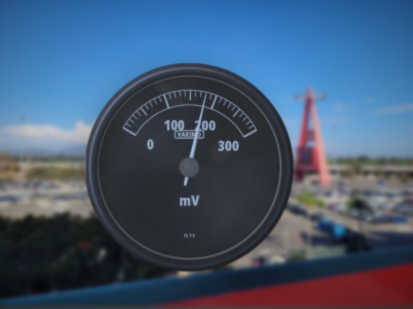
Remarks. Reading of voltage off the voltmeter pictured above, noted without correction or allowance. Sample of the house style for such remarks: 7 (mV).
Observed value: 180 (mV)
